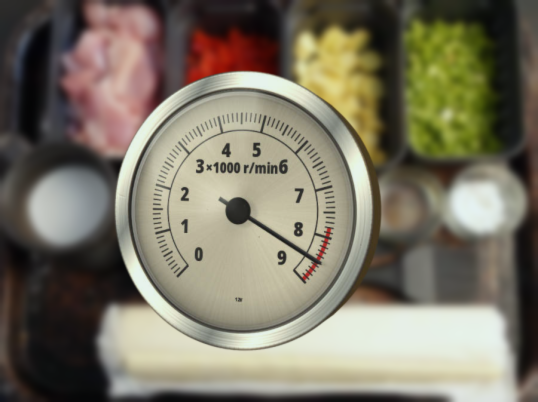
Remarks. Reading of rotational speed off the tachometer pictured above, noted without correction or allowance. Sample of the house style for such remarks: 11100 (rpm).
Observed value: 8500 (rpm)
